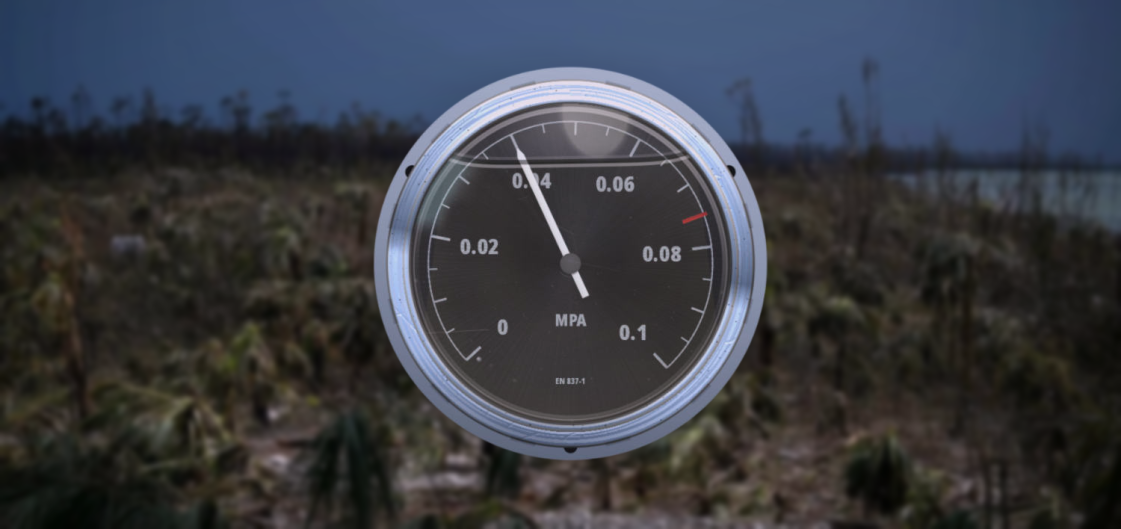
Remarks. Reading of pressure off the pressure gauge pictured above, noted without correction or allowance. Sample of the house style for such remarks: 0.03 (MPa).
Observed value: 0.04 (MPa)
